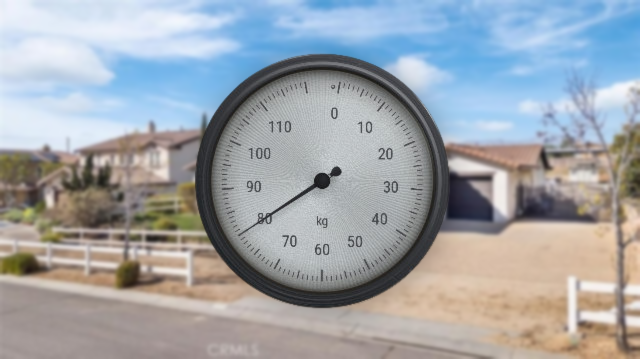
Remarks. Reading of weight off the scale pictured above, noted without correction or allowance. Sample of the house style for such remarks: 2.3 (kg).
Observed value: 80 (kg)
